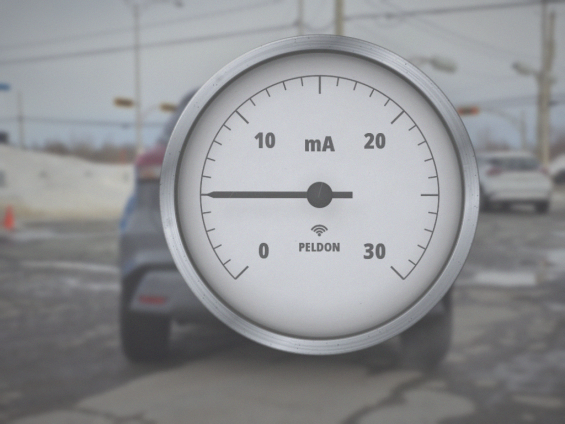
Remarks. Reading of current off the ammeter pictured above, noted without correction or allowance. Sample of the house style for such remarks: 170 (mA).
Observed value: 5 (mA)
